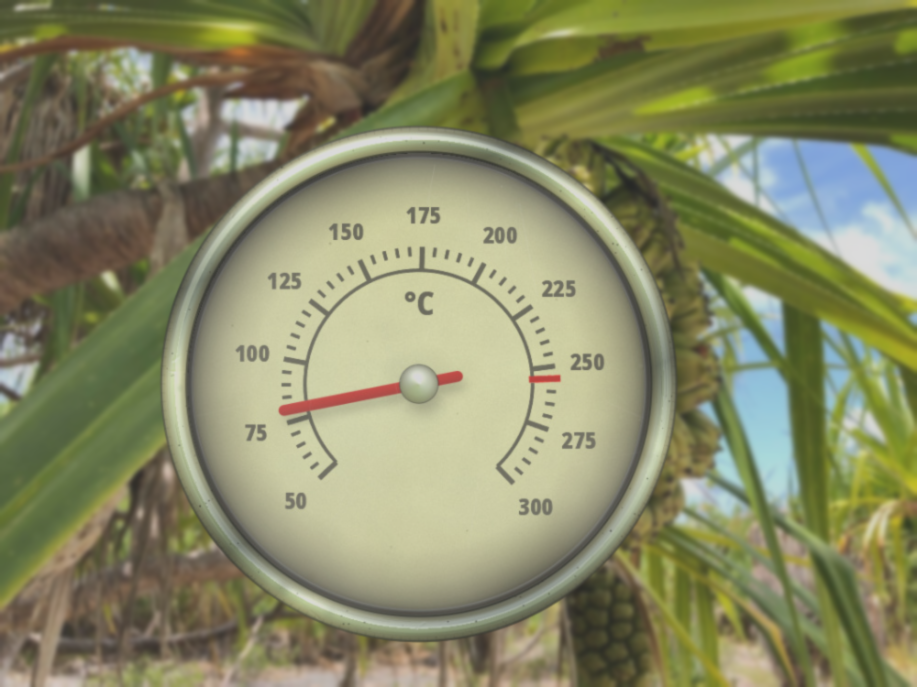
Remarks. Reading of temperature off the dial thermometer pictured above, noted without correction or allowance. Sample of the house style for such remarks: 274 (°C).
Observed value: 80 (°C)
